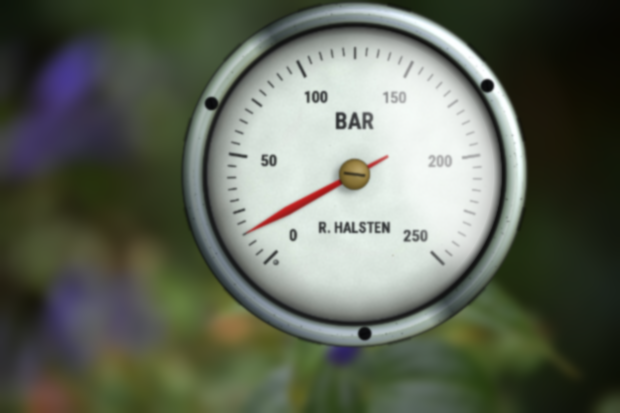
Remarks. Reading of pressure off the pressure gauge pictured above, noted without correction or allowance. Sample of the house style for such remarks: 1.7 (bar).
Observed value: 15 (bar)
